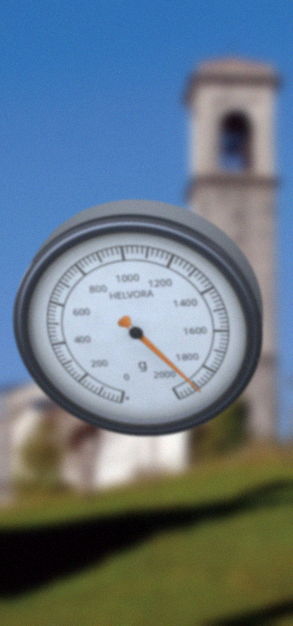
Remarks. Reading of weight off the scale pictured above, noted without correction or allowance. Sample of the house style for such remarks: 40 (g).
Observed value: 1900 (g)
